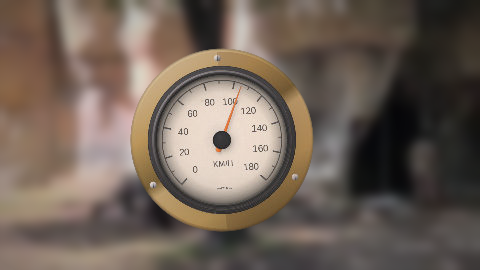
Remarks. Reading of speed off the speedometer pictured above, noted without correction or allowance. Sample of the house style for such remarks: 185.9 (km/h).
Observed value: 105 (km/h)
